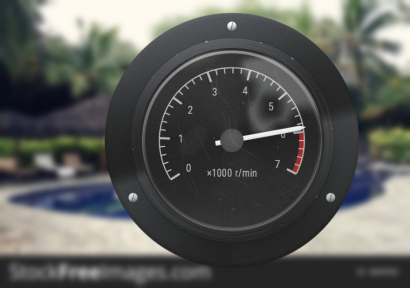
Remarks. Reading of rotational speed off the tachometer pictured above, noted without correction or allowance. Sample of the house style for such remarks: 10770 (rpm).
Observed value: 5900 (rpm)
